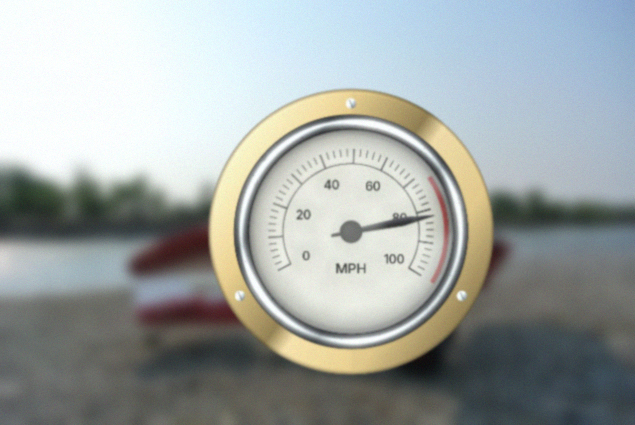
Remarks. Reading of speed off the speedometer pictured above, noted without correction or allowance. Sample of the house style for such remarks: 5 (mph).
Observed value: 82 (mph)
